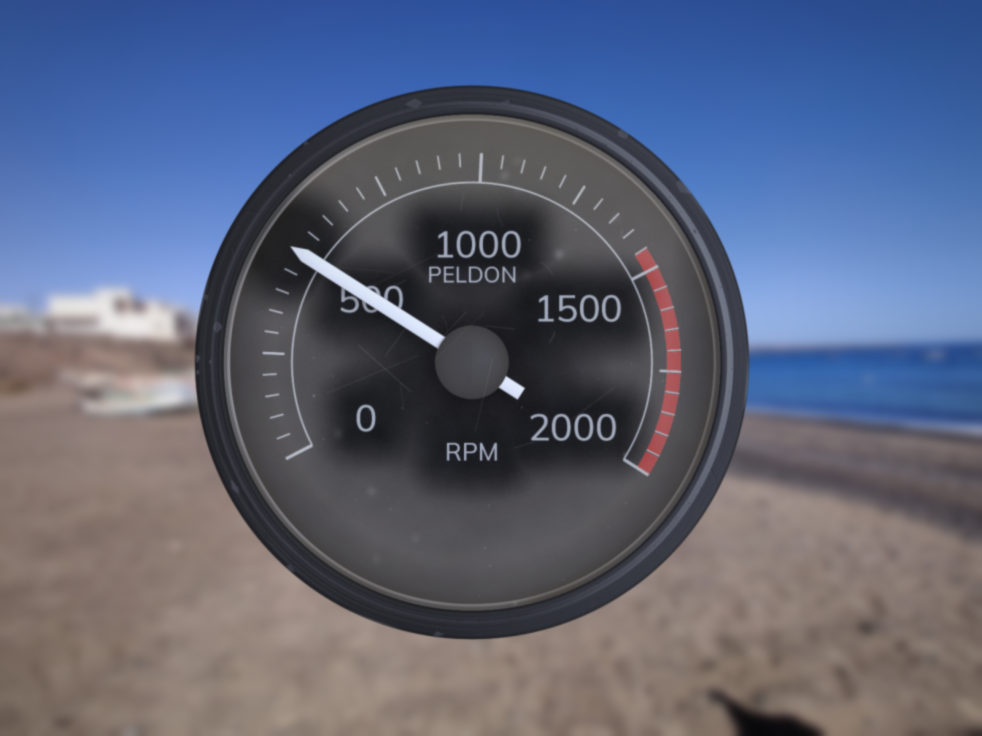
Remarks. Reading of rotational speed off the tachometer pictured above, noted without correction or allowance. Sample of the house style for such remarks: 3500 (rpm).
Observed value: 500 (rpm)
